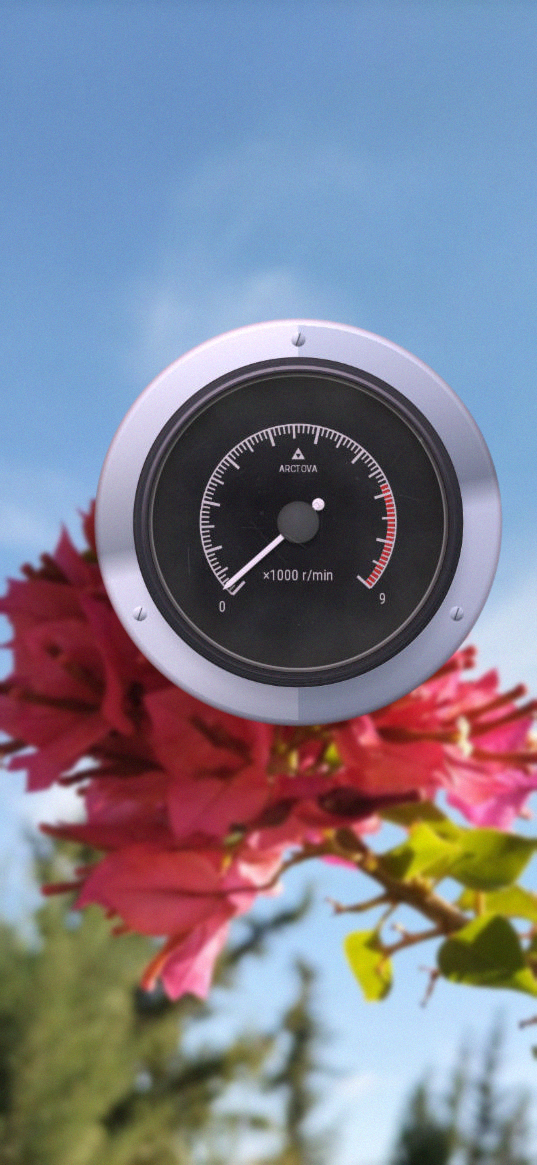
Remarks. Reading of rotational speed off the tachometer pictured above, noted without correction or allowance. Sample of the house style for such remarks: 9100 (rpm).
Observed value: 200 (rpm)
